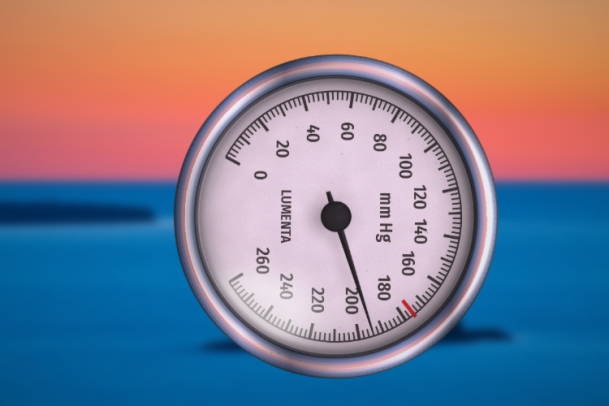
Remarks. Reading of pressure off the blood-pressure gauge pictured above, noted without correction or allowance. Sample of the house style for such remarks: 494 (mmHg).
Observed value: 194 (mmHg)
